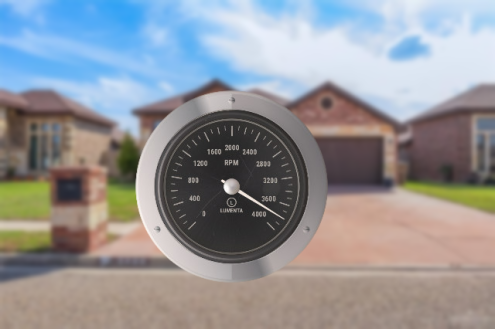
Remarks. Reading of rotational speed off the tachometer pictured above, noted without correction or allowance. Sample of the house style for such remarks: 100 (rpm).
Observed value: 3800 (rpm)
